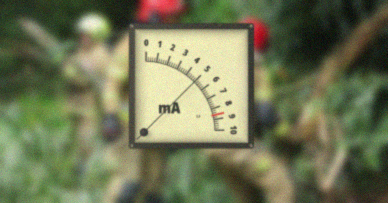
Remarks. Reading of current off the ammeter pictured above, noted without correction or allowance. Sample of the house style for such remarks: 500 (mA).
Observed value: 5 (mA)
